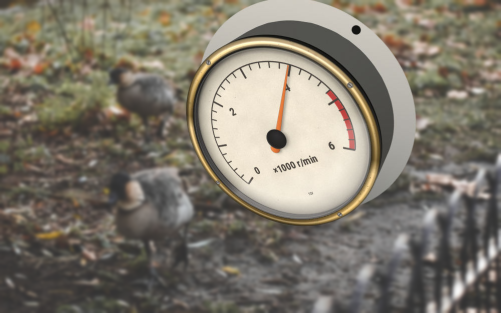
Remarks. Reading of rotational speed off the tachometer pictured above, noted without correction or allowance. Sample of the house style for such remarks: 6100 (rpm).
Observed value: 4000 (rpm)
